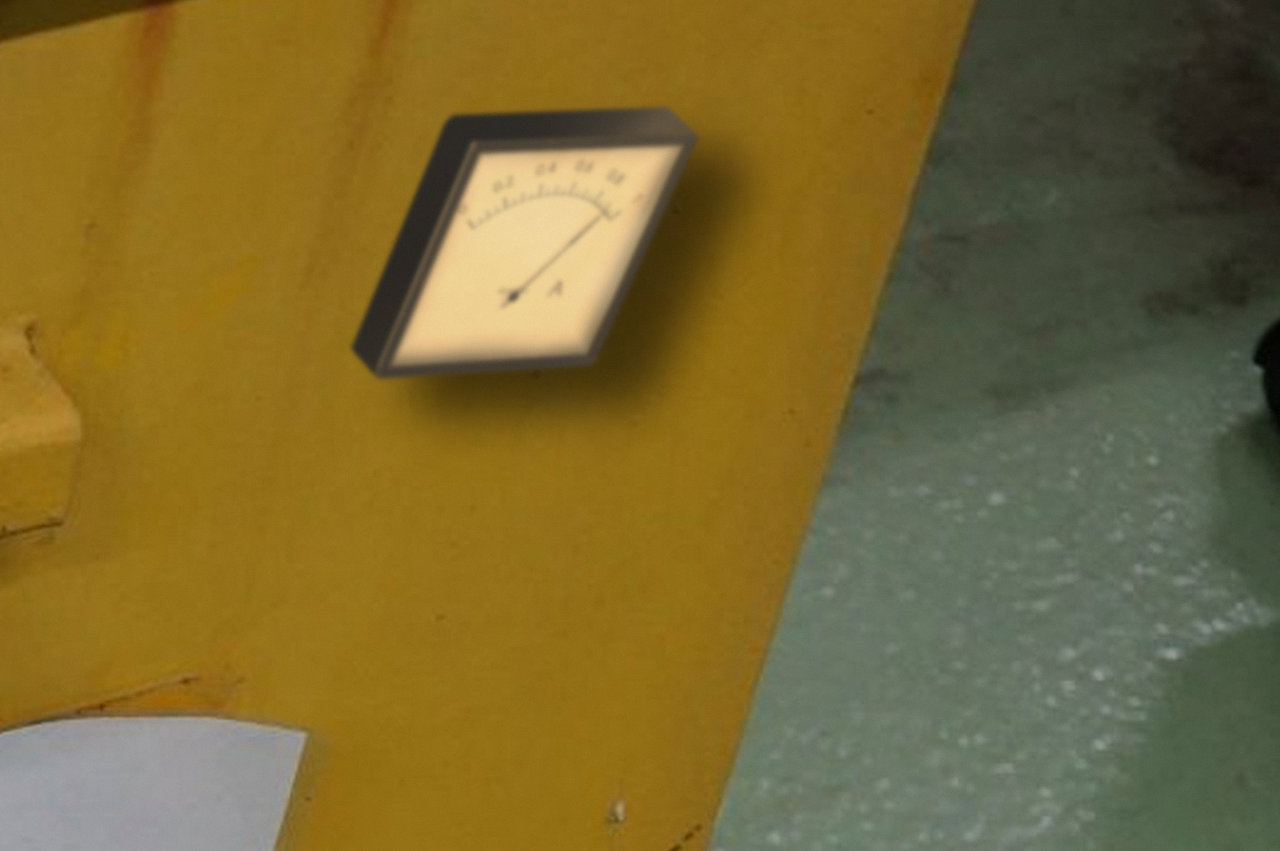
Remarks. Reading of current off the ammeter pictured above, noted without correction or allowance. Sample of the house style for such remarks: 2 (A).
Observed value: 0.9 (A)
